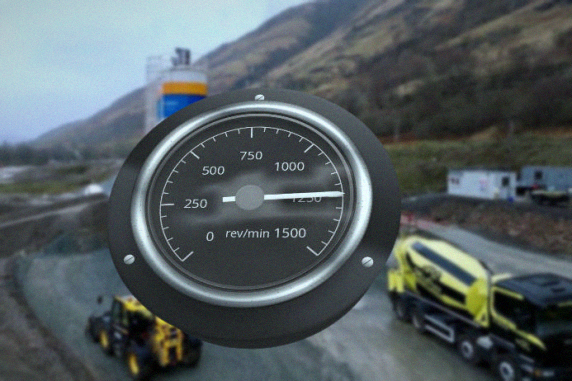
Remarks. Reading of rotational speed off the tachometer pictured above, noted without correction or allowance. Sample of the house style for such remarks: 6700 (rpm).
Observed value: 1250 (rpm)
